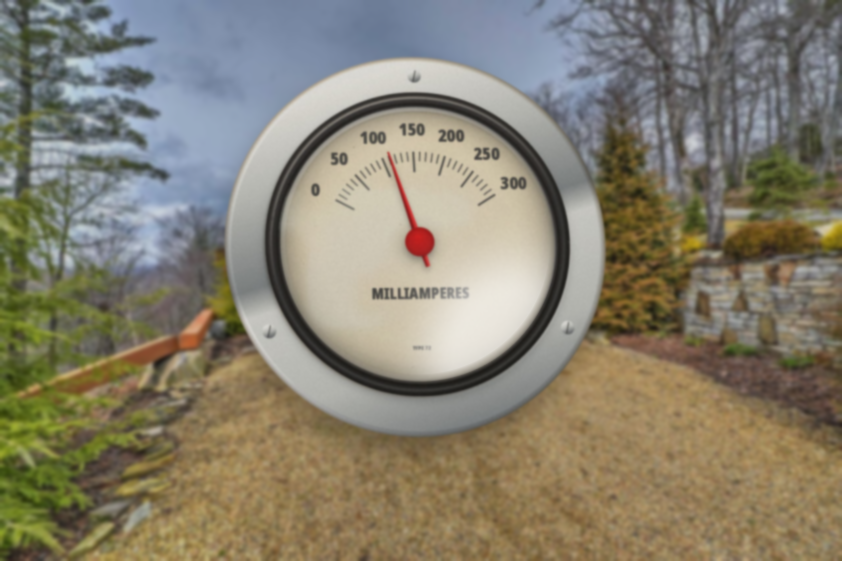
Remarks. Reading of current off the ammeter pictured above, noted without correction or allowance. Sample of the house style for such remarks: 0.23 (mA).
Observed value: 110 (mA)
